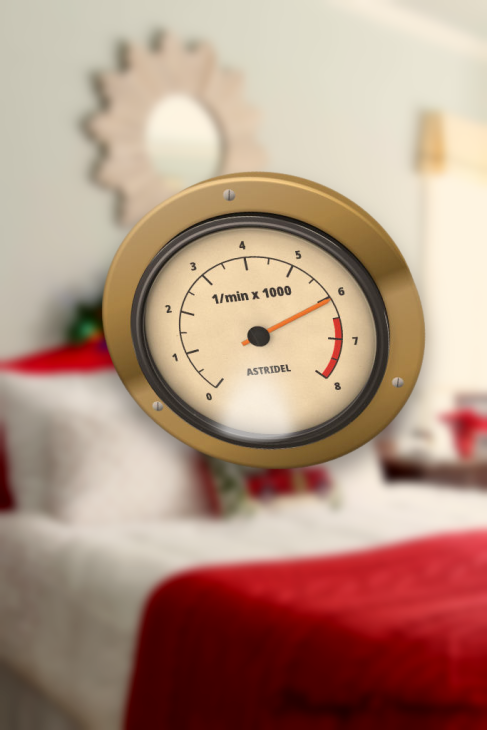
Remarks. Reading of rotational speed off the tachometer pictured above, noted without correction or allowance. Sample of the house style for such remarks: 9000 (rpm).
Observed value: 6000 (rpm)
